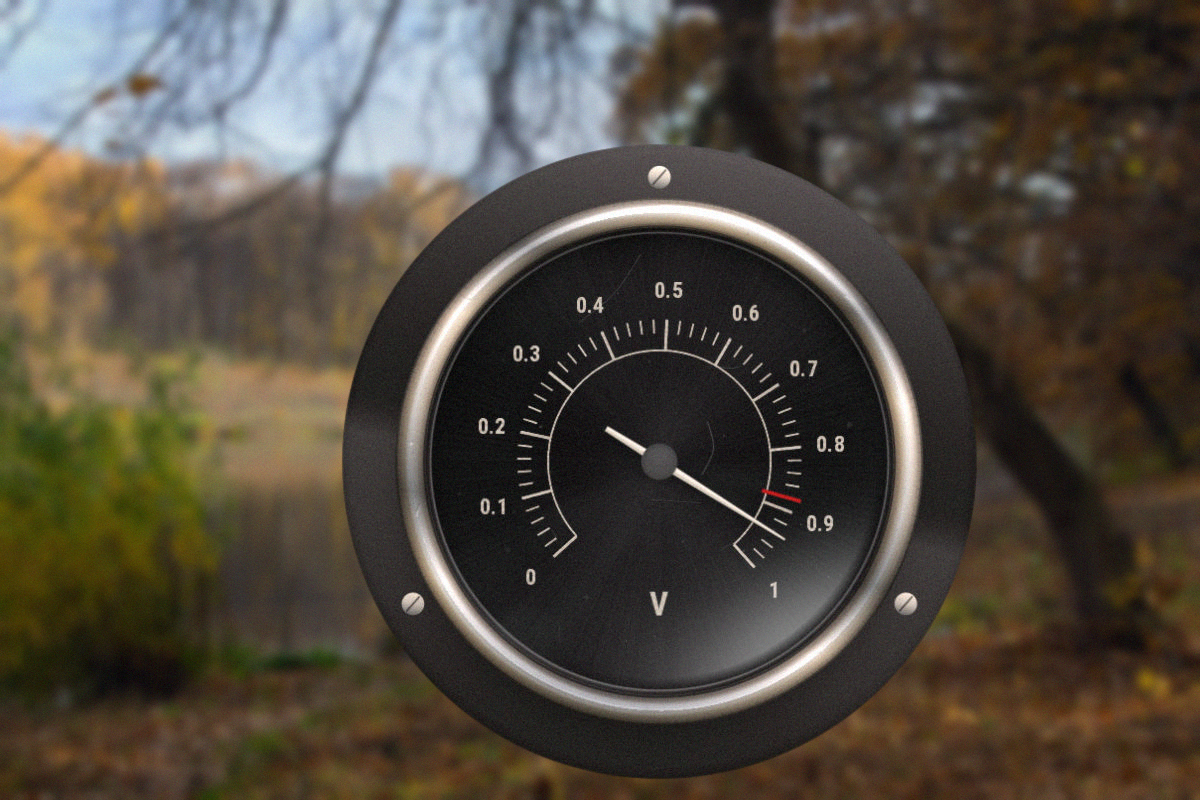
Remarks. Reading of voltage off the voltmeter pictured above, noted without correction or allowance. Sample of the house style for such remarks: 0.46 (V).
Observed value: 0.94 (V)
